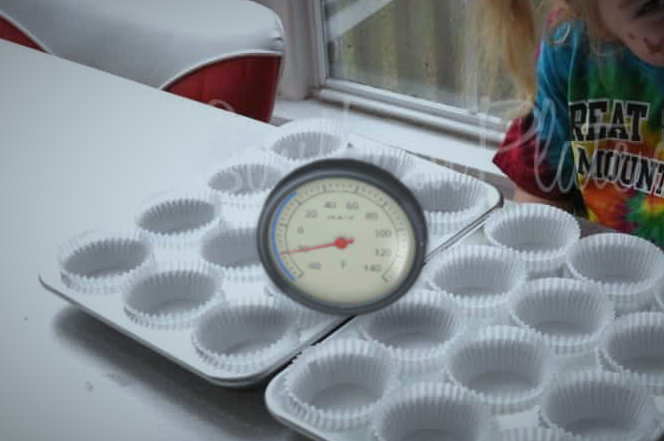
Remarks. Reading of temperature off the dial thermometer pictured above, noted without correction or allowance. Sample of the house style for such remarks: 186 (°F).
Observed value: -20 (°F)
